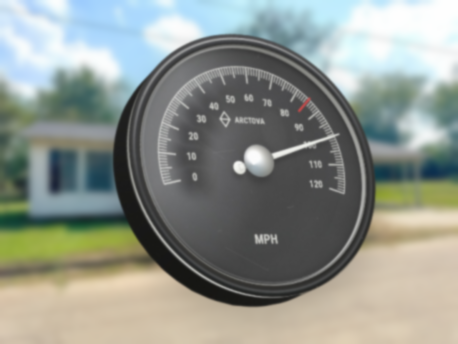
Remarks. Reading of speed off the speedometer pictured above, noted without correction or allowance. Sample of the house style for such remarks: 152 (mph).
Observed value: 100 (mph)
